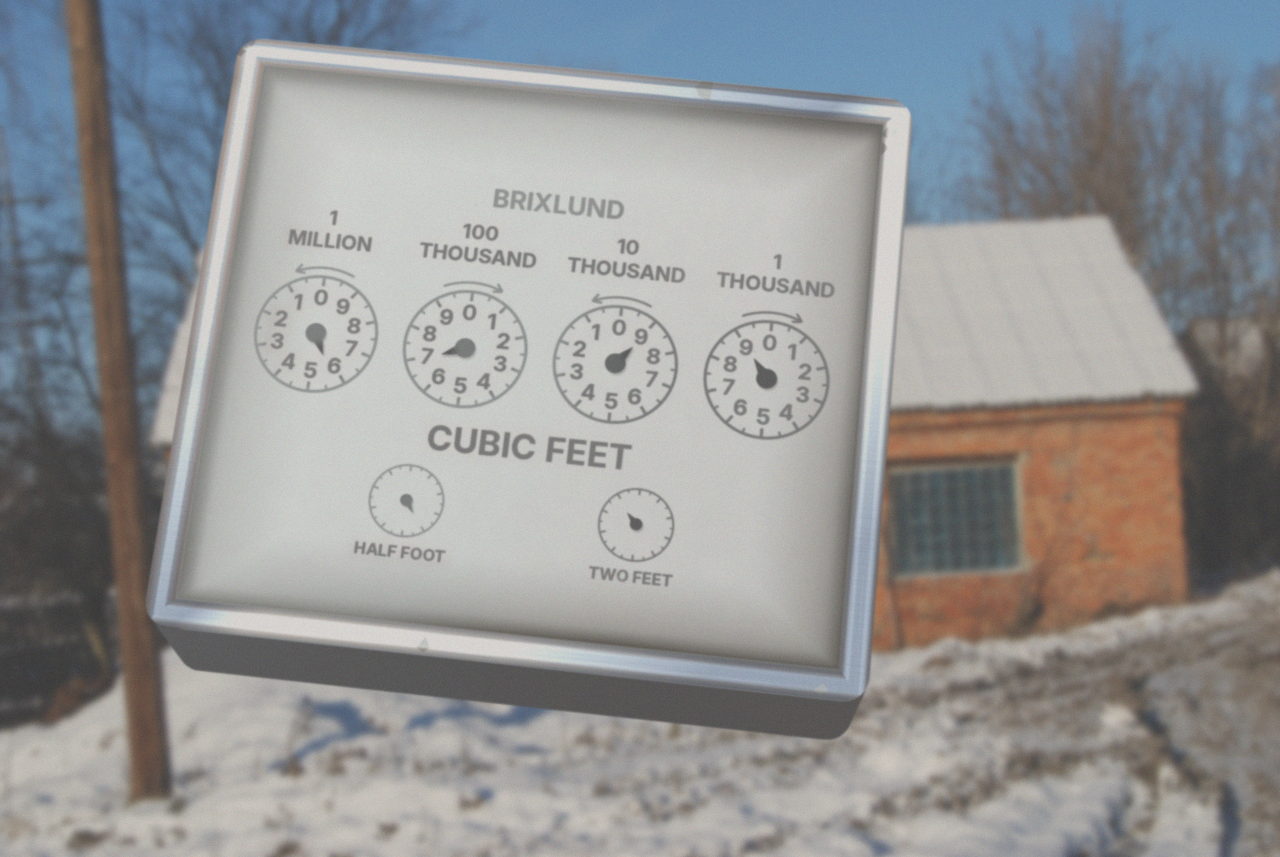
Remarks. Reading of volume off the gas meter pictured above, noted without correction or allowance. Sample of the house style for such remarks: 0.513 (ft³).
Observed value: 568900 (ft³)
